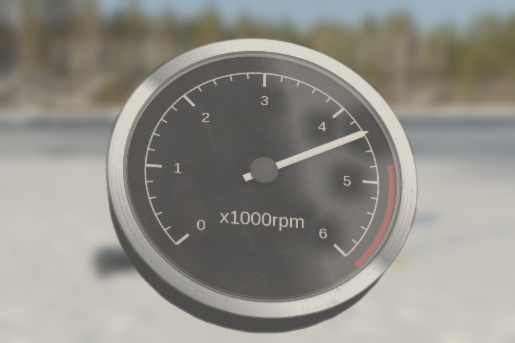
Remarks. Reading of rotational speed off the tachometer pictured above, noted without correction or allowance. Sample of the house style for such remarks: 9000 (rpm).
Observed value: 4400 (rpm)
